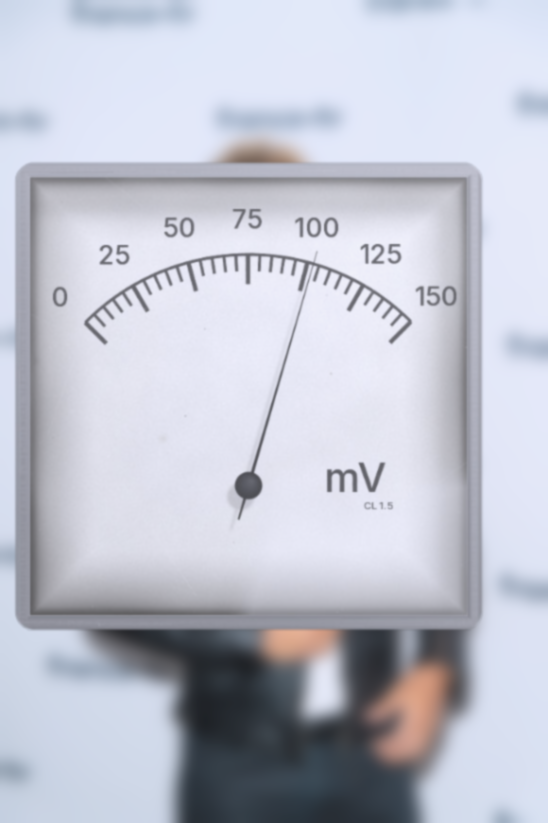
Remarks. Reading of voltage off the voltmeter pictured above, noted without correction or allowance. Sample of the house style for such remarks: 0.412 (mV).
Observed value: 102.5 (mV)
